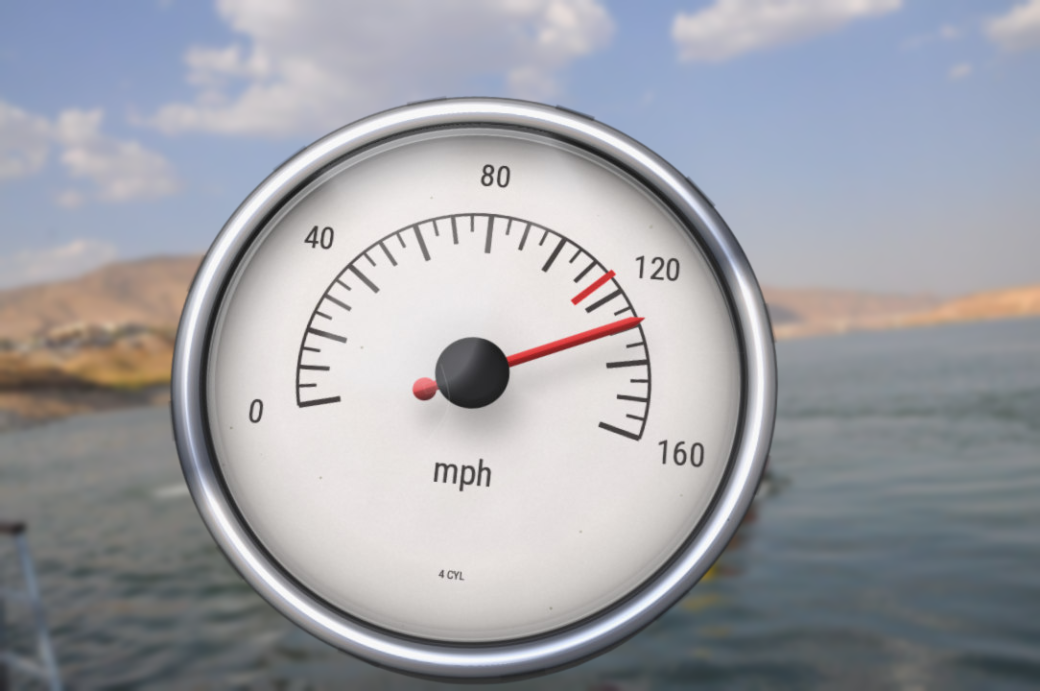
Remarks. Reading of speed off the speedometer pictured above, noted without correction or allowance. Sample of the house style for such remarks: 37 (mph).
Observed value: 130 (mph)
